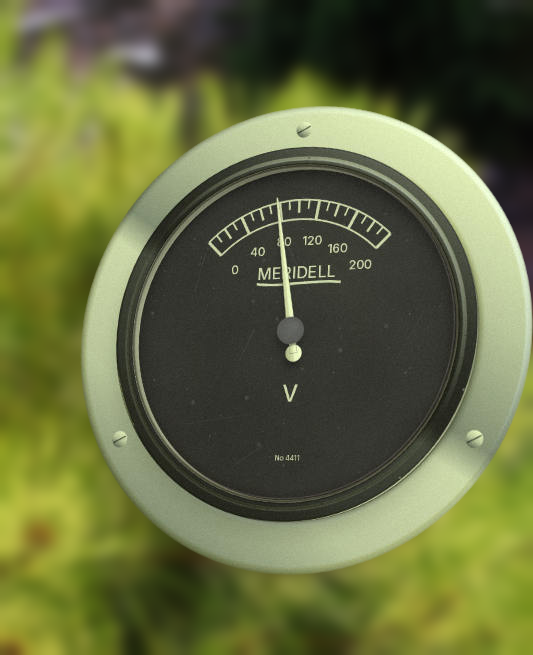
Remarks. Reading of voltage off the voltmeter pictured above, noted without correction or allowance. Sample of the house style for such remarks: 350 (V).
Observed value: 80 (V)
